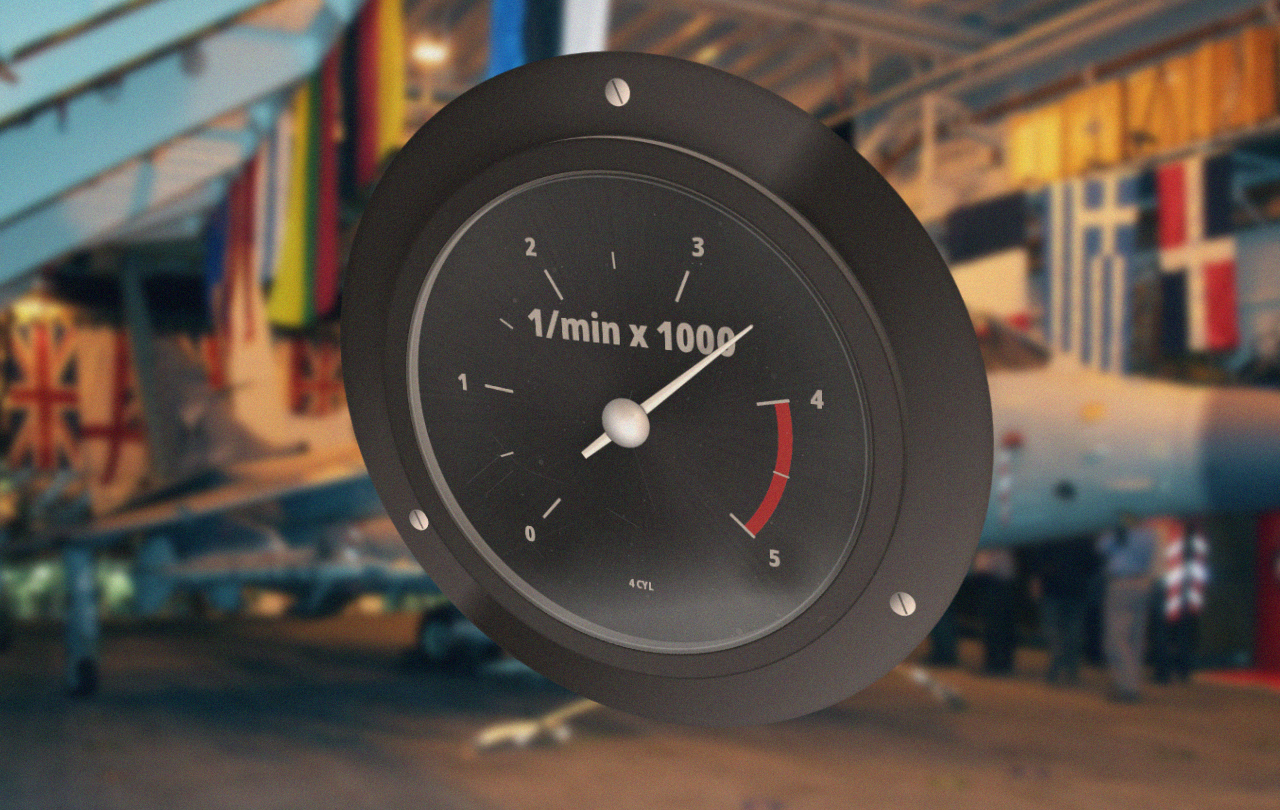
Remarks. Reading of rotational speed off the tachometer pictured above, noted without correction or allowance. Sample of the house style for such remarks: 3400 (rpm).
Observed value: 3500 (rpm)
